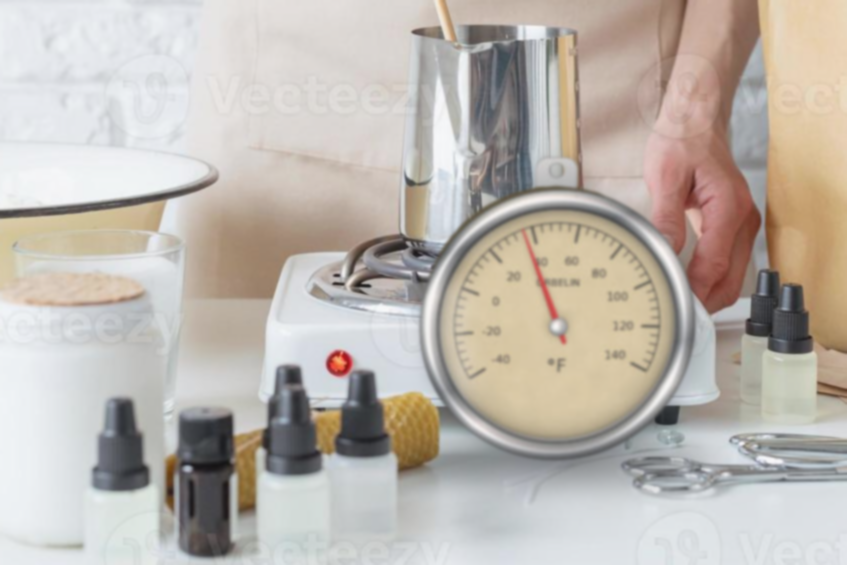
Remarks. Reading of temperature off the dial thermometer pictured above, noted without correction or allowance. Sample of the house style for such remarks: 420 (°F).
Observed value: 36 (°F)
